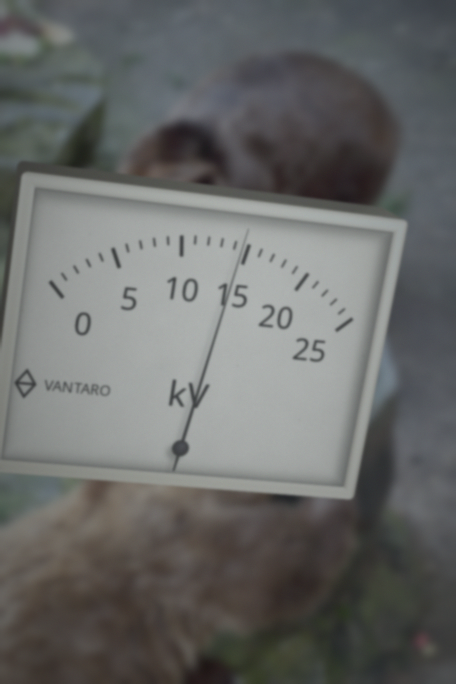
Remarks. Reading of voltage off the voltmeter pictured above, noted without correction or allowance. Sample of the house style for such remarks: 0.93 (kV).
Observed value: 14.5 (kV)
